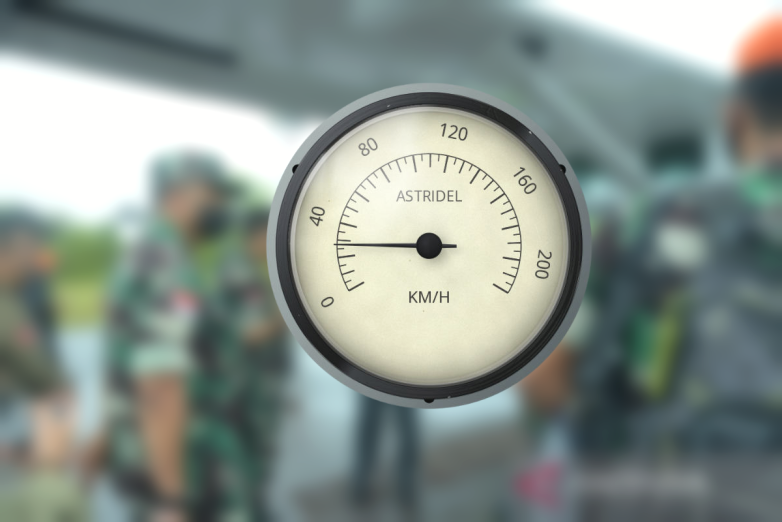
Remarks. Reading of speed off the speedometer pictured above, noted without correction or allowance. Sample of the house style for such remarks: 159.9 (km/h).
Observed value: 27.5 (km/h)
